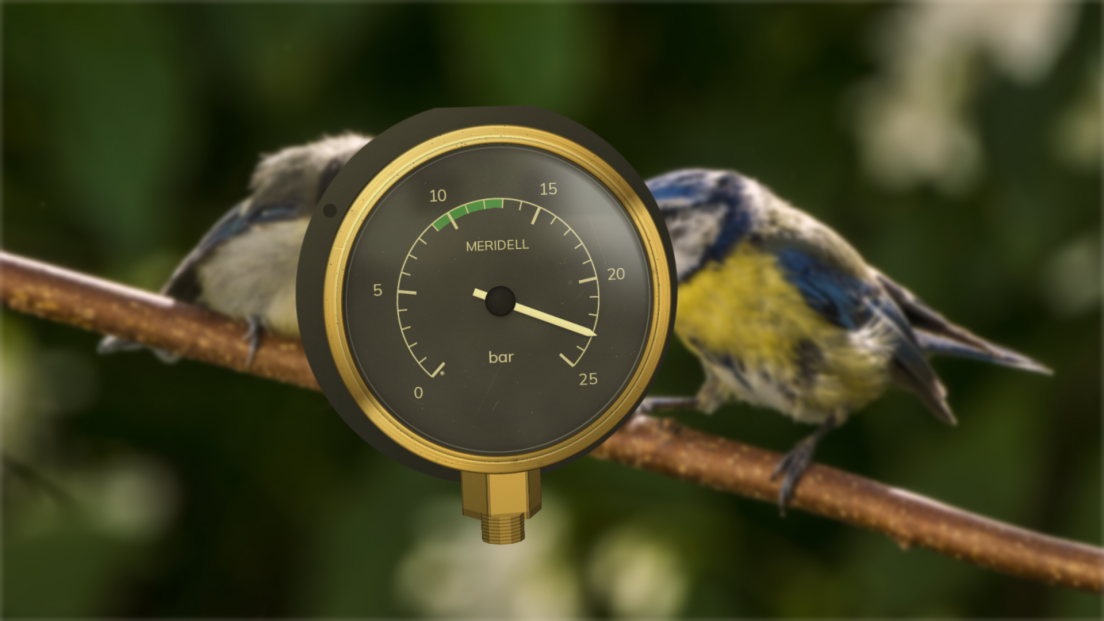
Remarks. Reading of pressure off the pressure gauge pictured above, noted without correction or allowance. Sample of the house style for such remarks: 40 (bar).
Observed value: 23 (bar)
